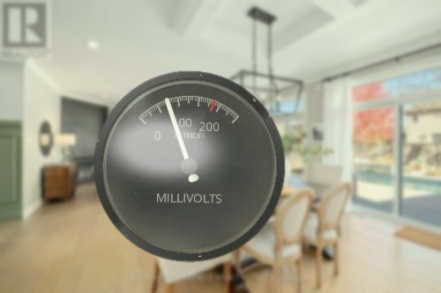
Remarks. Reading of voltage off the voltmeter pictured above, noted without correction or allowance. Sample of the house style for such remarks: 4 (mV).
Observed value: 75 (mV)
